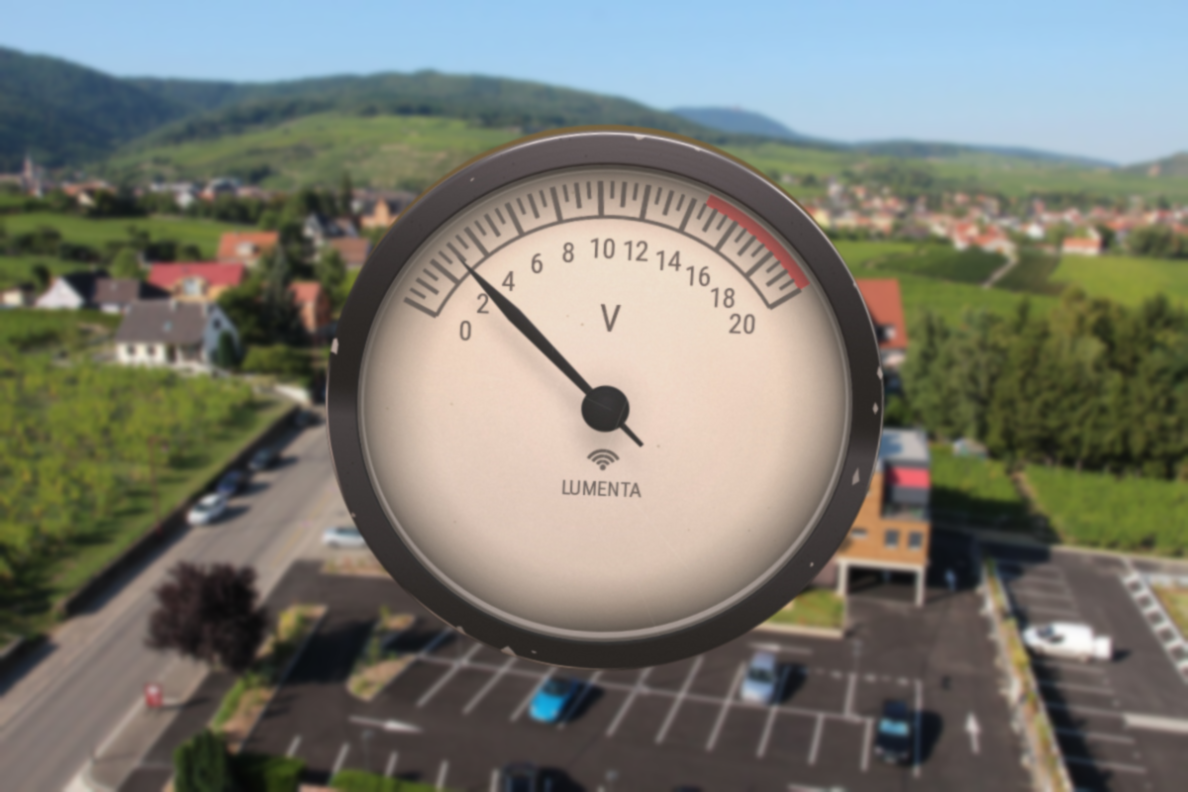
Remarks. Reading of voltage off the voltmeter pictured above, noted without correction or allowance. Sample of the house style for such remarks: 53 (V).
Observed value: 3 (V)
